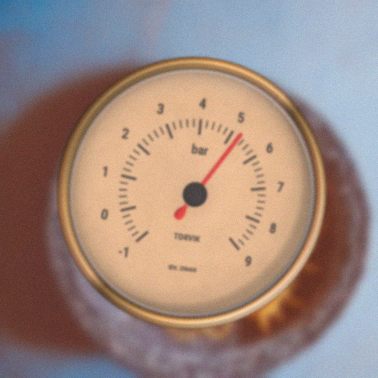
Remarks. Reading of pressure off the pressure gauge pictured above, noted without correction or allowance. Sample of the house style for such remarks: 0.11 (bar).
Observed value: 5.2 (bar)
